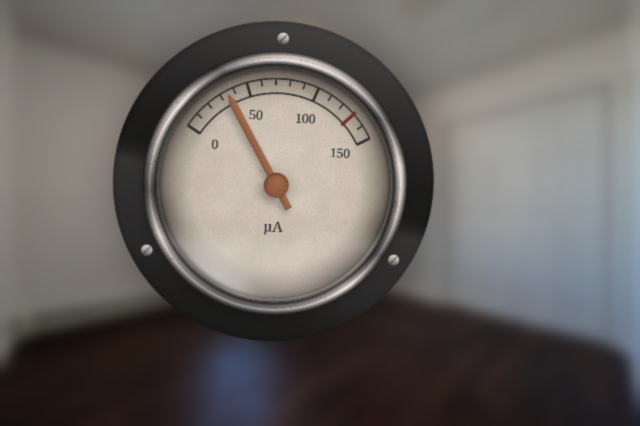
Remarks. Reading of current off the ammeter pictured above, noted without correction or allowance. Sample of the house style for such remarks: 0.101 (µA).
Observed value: 35 (µA)
